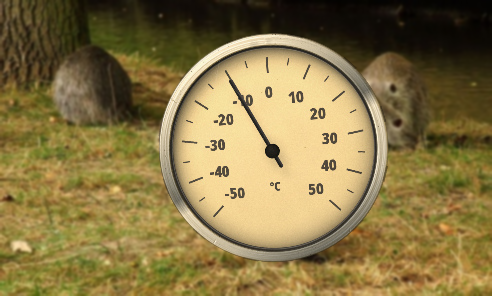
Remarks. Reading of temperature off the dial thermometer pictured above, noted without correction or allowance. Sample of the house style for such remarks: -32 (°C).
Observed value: -10 (°C)
